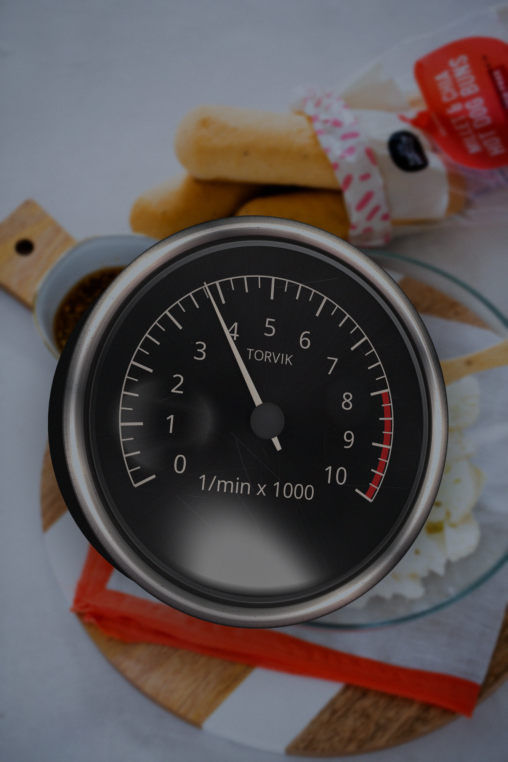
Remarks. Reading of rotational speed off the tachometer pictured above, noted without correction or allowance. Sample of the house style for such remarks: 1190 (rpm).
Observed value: 3750 (rpm)
